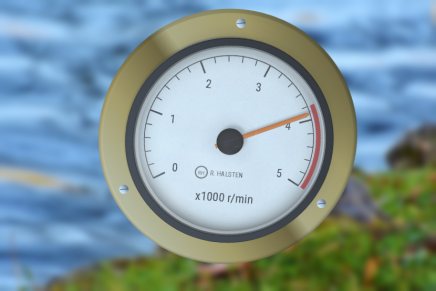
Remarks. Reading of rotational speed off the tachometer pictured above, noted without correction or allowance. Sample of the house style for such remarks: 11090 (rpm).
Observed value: 3900 (rpm)
